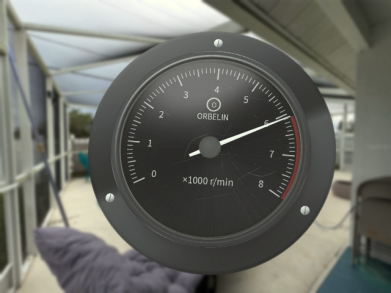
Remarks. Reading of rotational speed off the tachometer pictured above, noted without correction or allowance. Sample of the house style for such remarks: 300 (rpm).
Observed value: 6100 (rpm)
